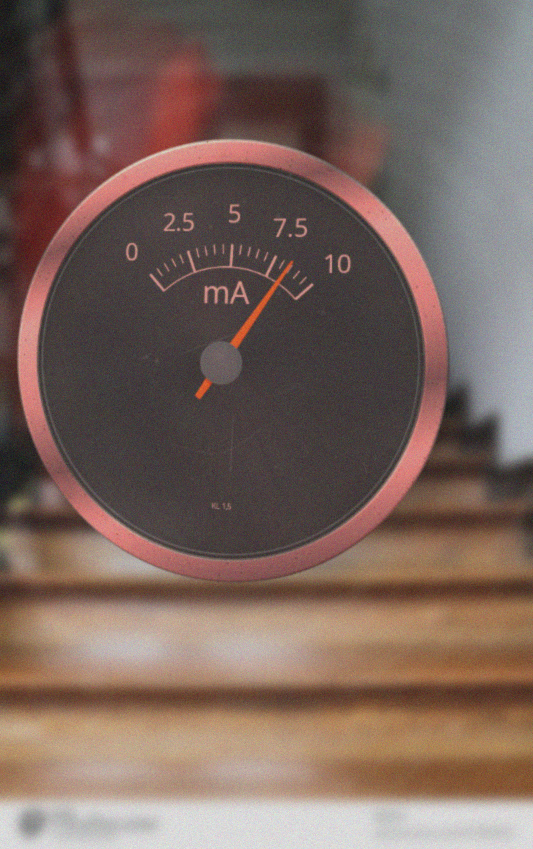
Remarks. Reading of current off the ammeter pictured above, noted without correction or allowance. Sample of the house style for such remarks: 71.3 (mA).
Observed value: 8.5 (mA)
